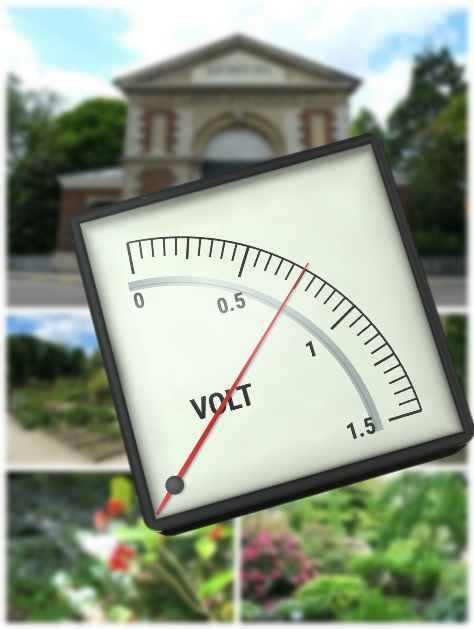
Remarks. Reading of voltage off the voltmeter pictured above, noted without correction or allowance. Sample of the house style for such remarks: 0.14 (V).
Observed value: 0.75 (V)
